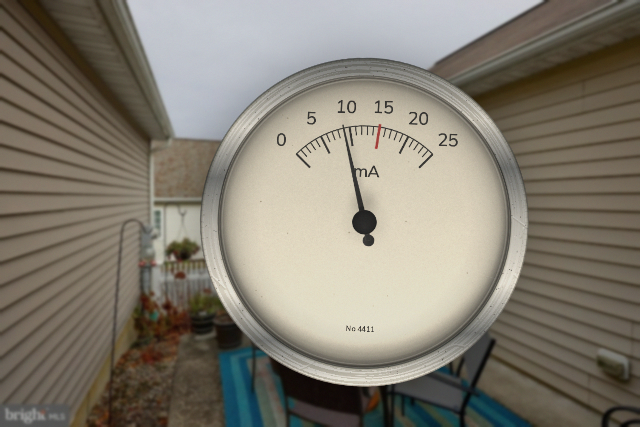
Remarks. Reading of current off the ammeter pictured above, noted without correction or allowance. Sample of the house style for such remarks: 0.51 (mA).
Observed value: 9 (mA)
